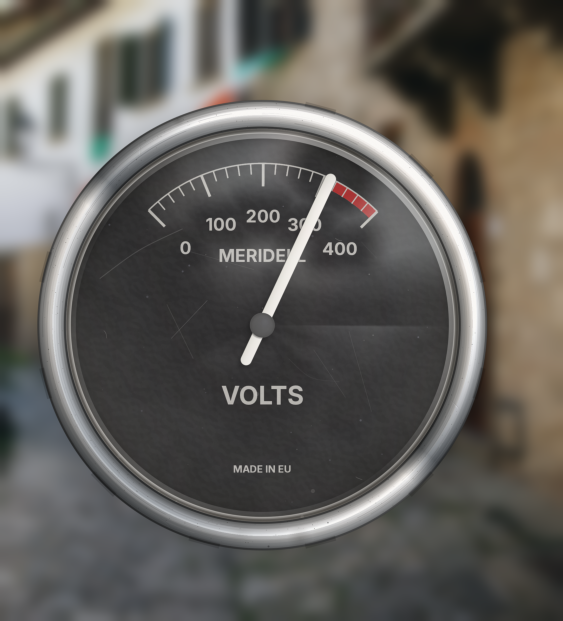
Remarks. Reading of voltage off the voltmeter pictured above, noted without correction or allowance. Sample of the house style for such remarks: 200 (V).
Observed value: 310 (V)
